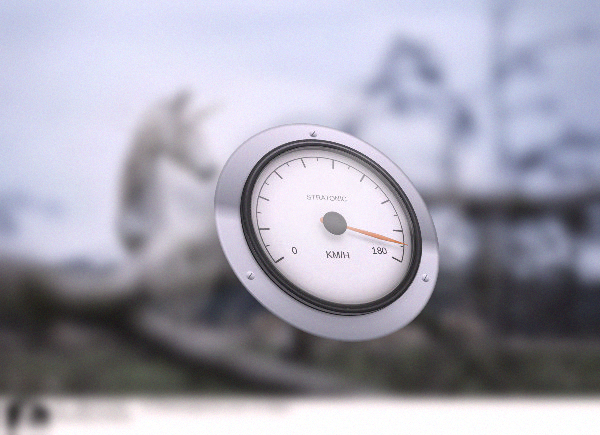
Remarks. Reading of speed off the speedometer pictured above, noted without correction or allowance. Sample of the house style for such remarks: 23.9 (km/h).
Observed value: 170 (km/h)
